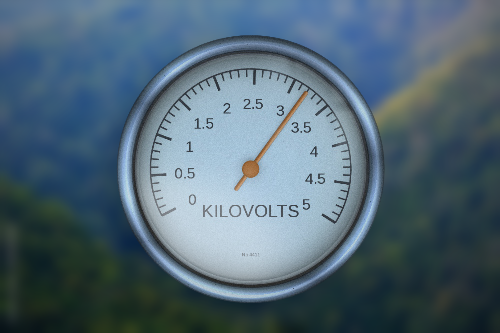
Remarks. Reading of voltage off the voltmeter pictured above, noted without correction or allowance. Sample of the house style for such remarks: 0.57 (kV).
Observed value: 3.2 (kV)
